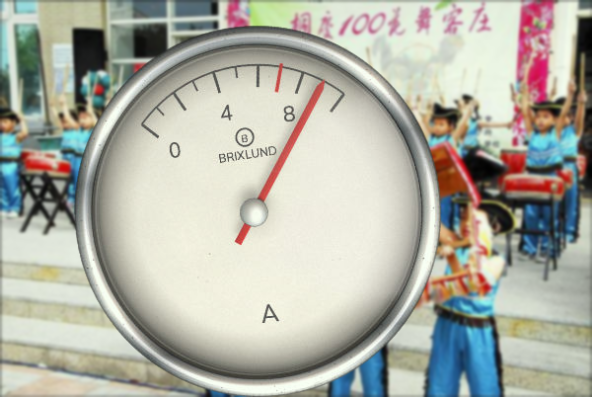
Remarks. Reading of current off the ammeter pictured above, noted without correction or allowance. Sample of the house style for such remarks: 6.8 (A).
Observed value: 9 (A)
